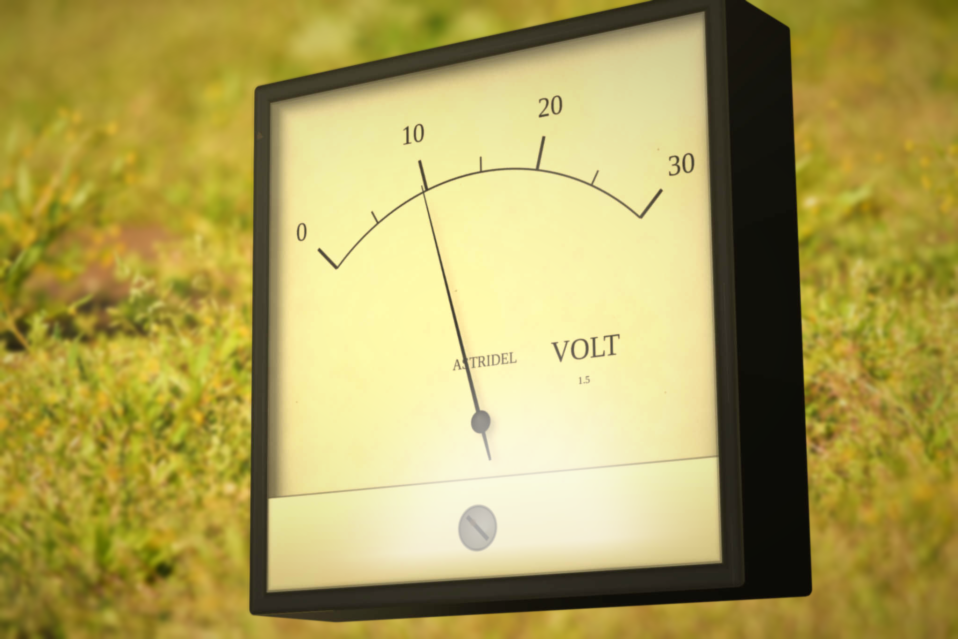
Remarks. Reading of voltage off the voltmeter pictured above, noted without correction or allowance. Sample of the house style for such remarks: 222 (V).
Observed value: 10 (V)
